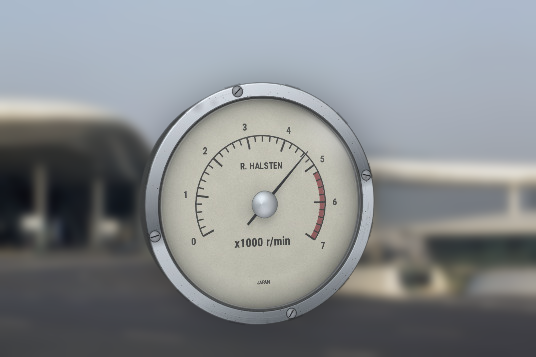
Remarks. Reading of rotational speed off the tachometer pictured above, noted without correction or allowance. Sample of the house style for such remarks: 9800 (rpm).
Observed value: 4600 (rpm)
